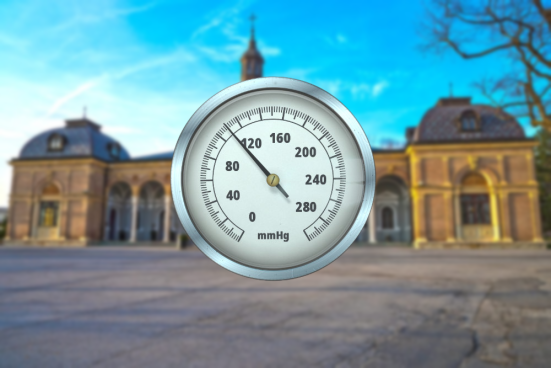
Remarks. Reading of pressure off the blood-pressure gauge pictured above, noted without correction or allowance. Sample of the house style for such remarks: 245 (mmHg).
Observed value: 110 (mmHg)
